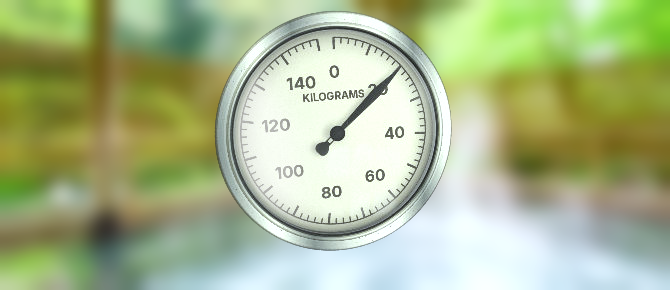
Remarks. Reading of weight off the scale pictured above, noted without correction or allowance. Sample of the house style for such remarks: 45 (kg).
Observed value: 20 (kg)
